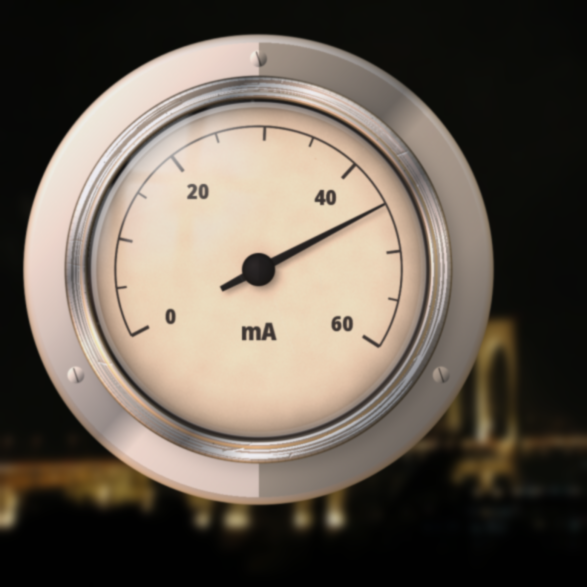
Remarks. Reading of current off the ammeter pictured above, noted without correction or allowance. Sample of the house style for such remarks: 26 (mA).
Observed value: 45 (mA)
